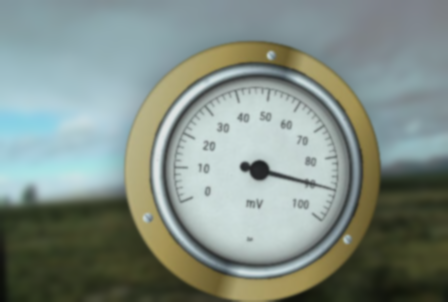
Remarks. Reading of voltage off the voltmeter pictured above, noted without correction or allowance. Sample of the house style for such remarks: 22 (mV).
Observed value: 90 (mV)
